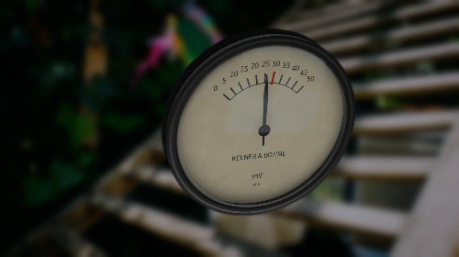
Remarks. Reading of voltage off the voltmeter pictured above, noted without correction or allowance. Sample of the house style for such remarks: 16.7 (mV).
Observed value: 25 (mV)
